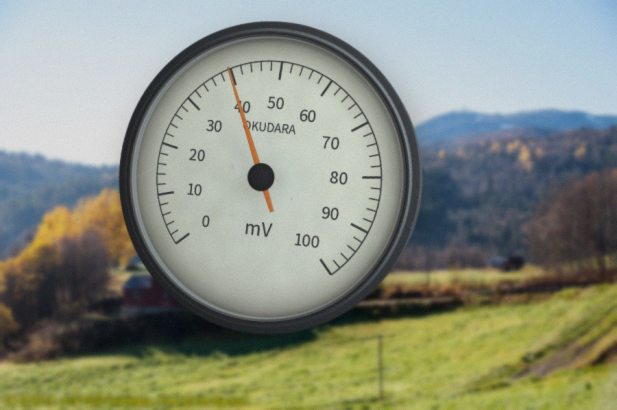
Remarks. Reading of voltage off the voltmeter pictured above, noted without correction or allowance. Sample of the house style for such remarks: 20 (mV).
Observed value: 40 (mV)
